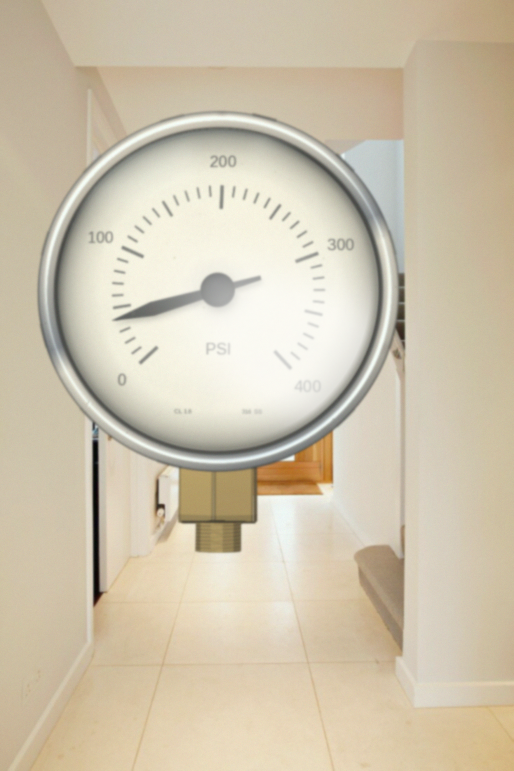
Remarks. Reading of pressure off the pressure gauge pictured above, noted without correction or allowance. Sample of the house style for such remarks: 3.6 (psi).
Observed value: 40 (psi)
